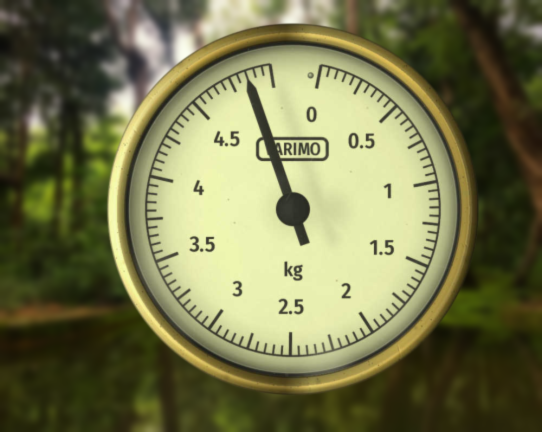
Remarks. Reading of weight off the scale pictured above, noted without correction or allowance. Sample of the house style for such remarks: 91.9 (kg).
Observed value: 4.85 (kg)
